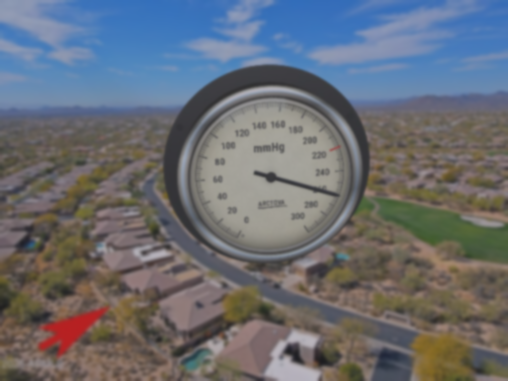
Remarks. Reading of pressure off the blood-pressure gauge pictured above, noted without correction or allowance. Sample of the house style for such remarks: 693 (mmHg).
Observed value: 260 (mmHg)
